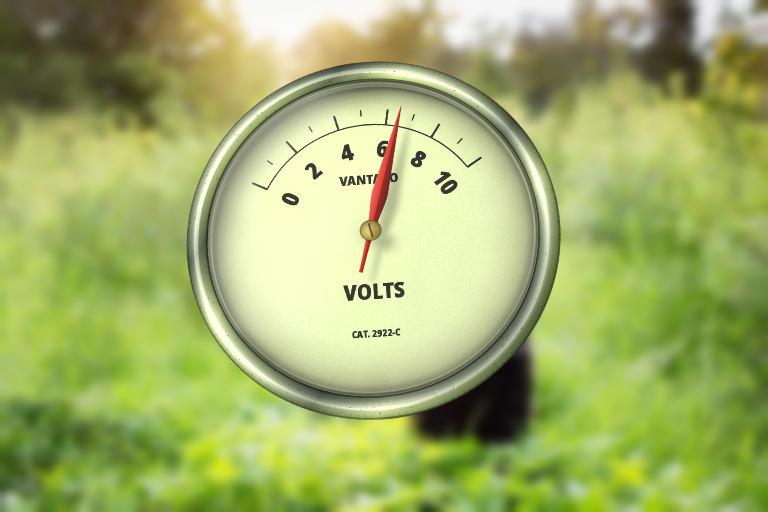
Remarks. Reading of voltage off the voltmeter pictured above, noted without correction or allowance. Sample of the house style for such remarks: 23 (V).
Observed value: 6.5 (V)
